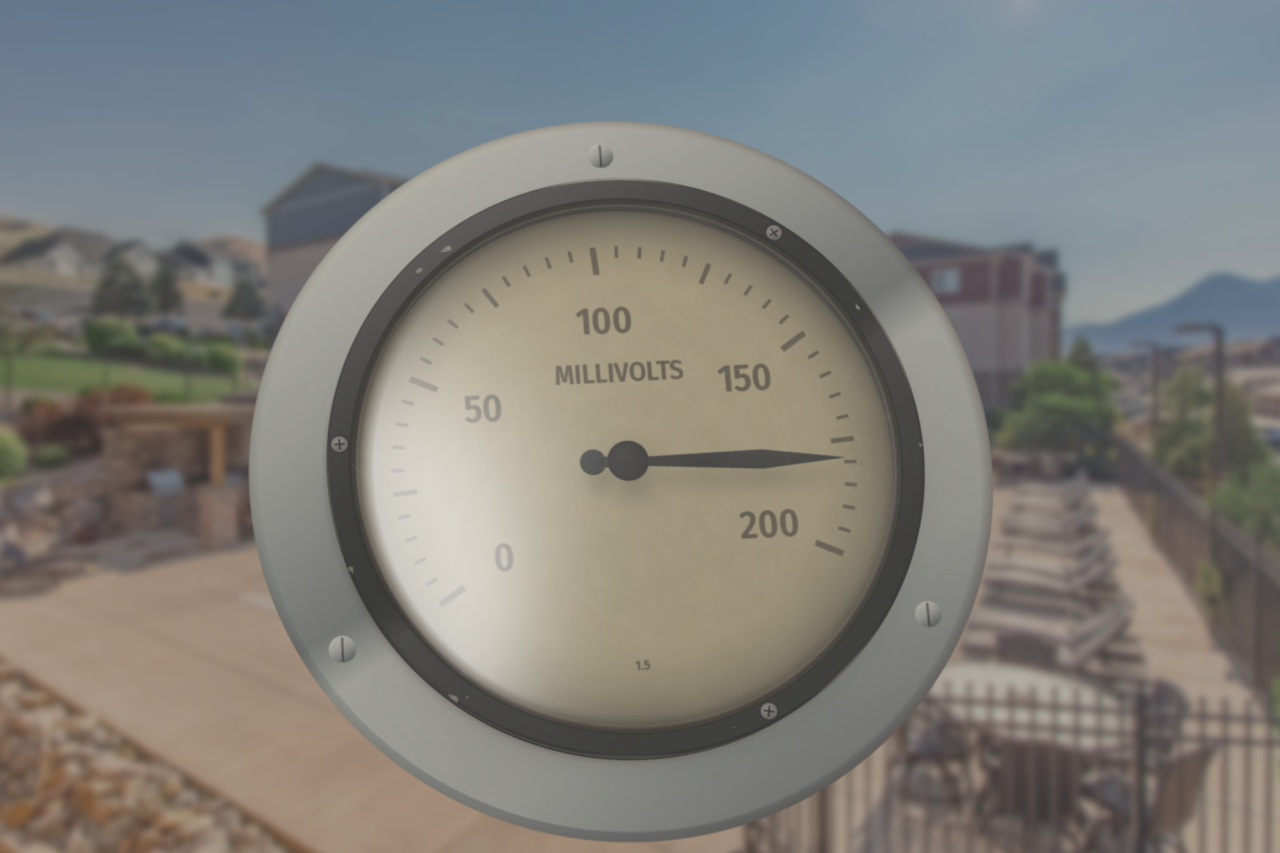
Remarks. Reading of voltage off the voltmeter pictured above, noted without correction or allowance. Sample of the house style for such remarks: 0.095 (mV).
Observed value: 180 (mV)
